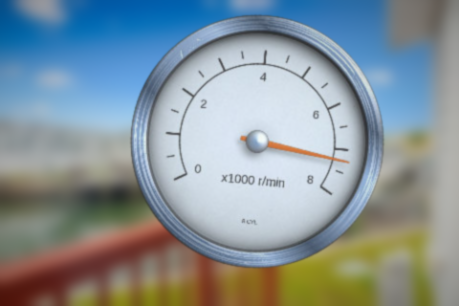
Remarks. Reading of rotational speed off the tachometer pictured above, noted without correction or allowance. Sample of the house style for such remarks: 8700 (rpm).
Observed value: 7250 (rpm)
